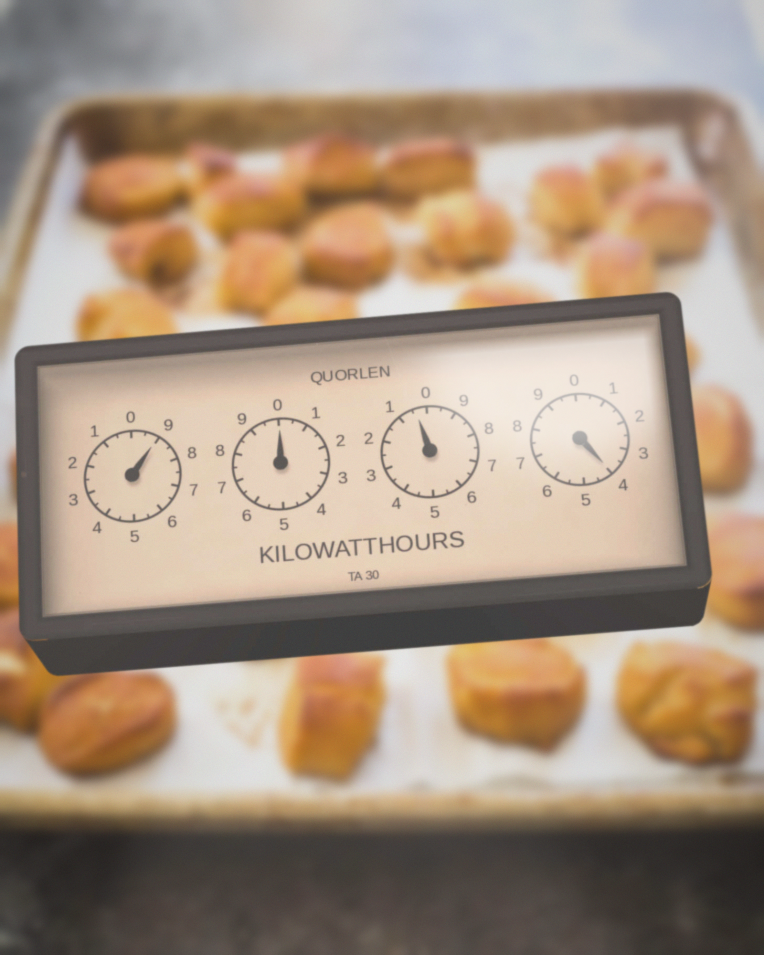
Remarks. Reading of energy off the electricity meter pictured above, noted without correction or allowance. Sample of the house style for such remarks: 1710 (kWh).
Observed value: 9004 (kWh)
